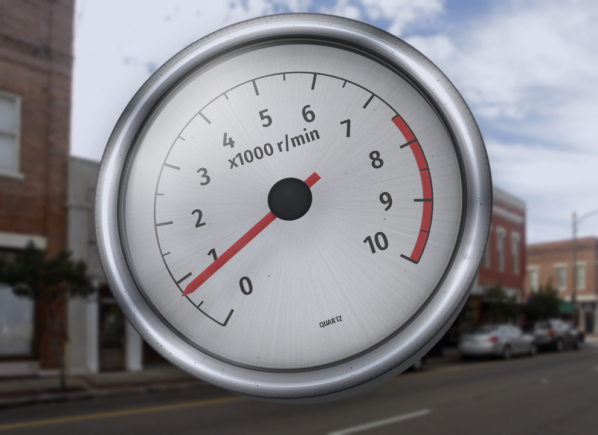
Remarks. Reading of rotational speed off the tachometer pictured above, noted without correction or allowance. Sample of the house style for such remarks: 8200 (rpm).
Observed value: 750 (rpm)
